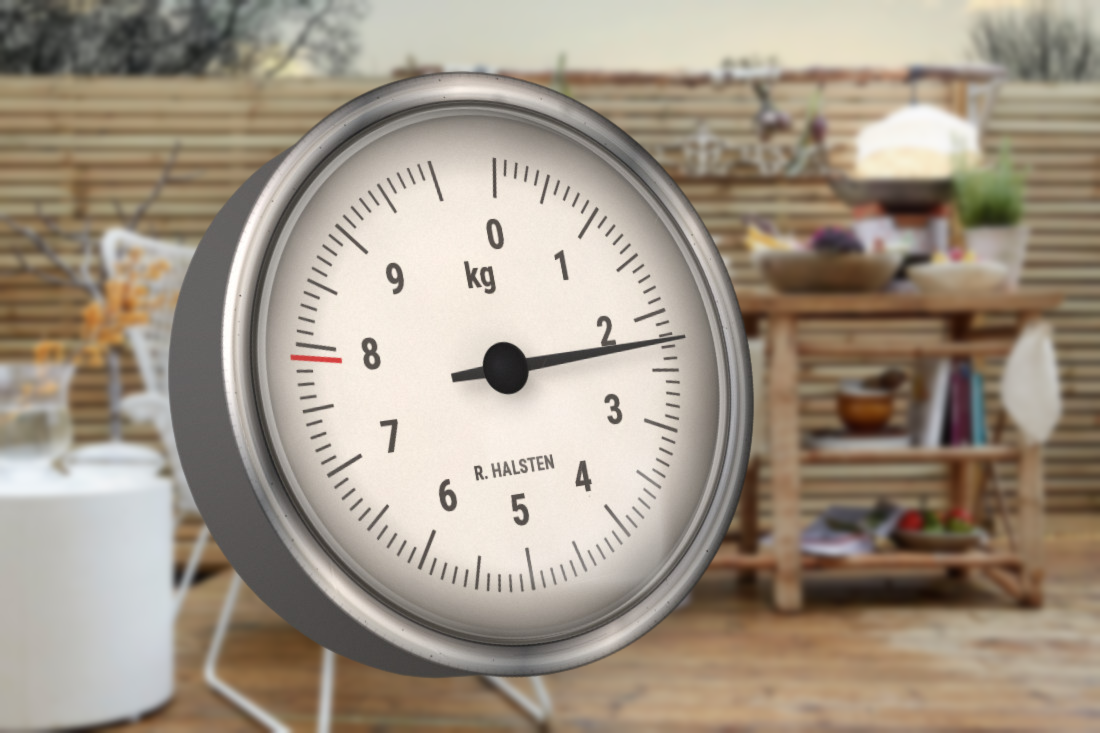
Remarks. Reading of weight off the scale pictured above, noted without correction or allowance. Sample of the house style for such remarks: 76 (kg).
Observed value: 2.25 (kg)
